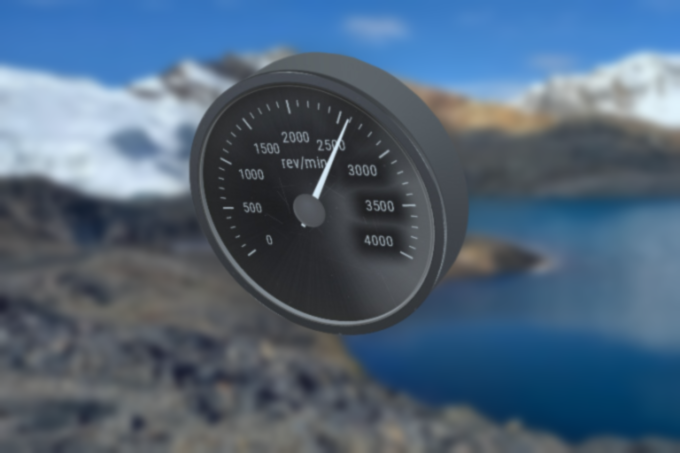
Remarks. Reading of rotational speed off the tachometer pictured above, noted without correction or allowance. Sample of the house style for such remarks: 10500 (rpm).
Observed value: 2600 (rpm)
